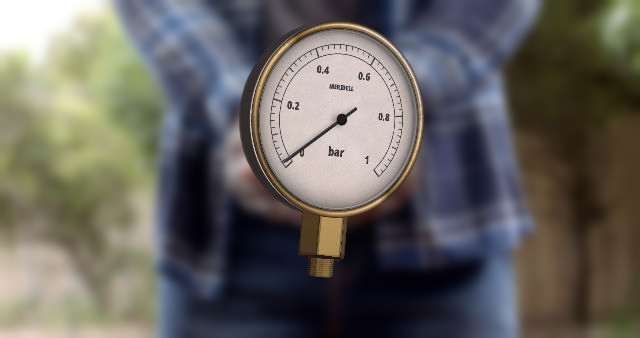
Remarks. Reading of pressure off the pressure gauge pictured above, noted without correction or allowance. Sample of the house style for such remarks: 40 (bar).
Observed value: 0.02 (bar)
